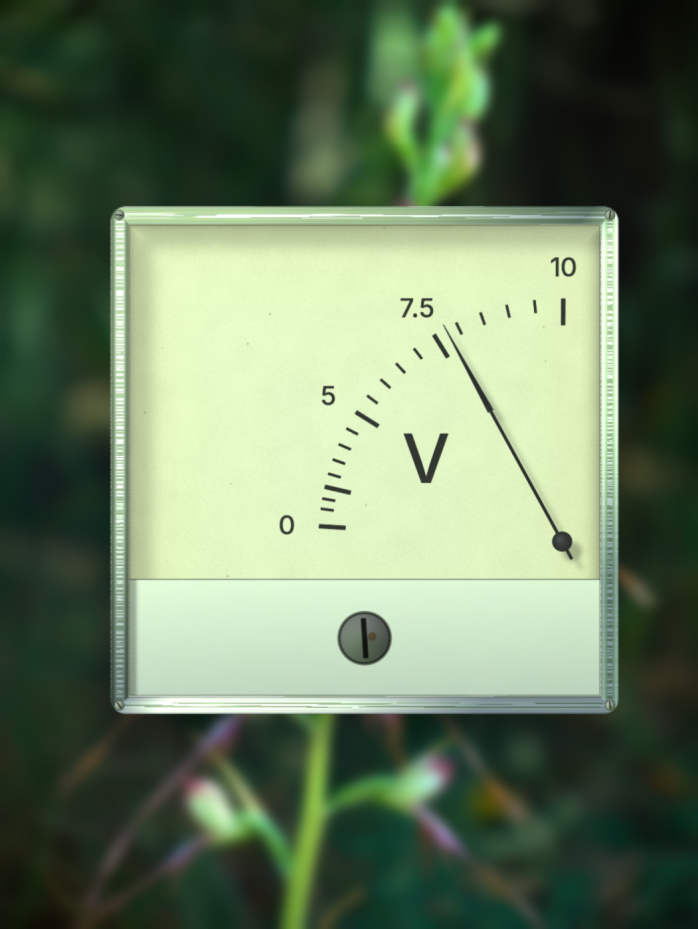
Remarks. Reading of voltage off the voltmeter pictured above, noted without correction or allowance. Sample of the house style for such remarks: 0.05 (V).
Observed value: 7.75 (V)
